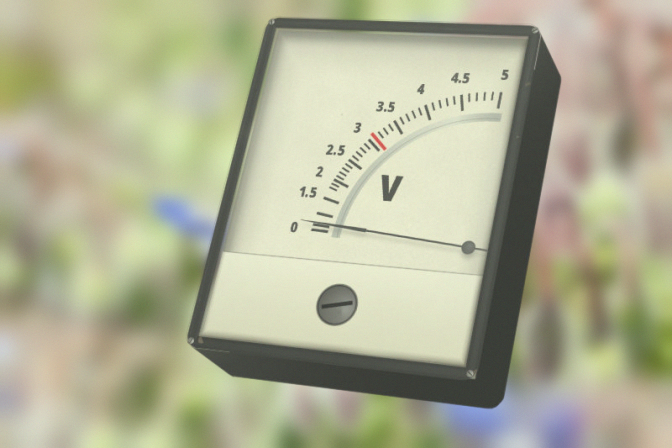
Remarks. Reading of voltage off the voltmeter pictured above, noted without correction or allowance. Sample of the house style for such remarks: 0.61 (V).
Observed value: 0.5 (V)
